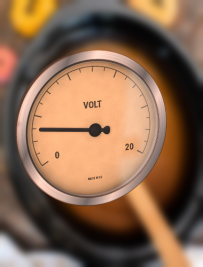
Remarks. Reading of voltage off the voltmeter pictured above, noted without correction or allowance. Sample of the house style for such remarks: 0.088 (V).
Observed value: 3 (V)
